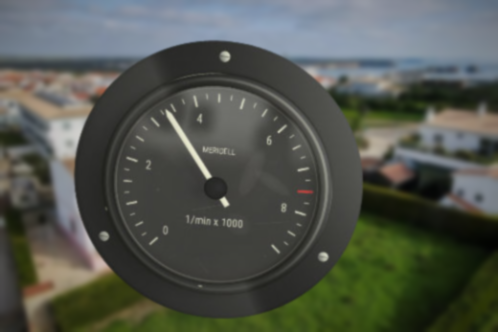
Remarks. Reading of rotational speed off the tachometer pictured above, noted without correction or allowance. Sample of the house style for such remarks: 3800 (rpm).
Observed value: 3375 (rpm)
